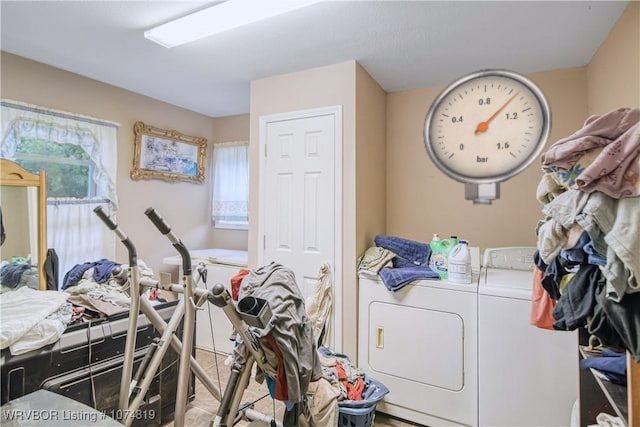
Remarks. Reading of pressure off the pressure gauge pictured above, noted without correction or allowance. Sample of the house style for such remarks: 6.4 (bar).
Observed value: 1.05 (bar)
